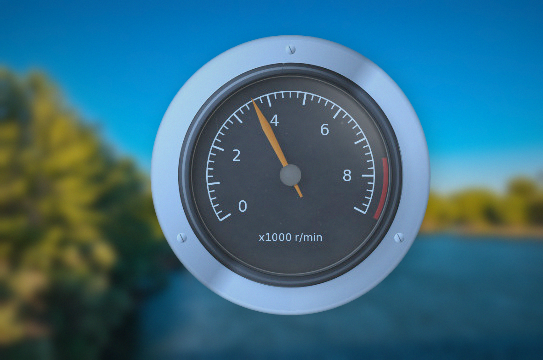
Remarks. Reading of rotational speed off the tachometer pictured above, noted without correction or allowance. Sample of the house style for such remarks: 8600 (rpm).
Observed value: 3600 (rpm)
